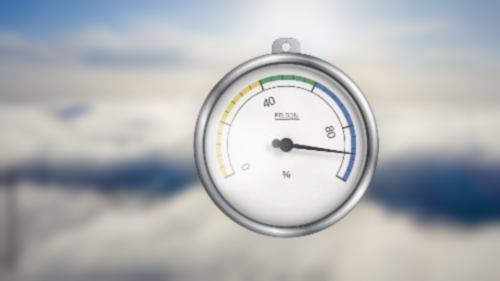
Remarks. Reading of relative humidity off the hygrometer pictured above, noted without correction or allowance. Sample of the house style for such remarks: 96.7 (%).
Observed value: 90 (%)
